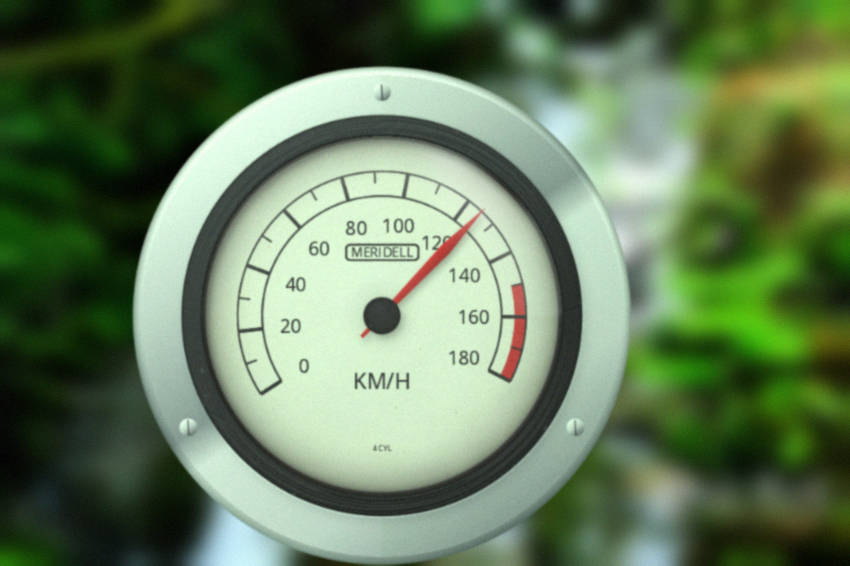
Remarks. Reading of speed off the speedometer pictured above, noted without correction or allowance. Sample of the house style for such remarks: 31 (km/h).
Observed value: 125 (km/h)
